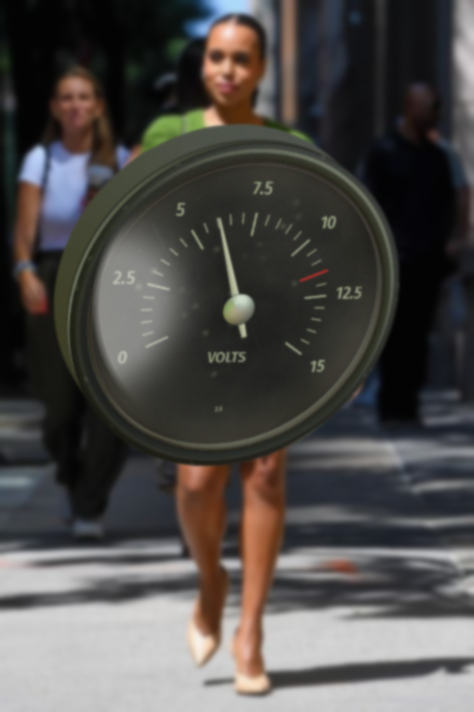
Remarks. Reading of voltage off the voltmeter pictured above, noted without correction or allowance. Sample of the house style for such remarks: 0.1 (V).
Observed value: 6 (V)
